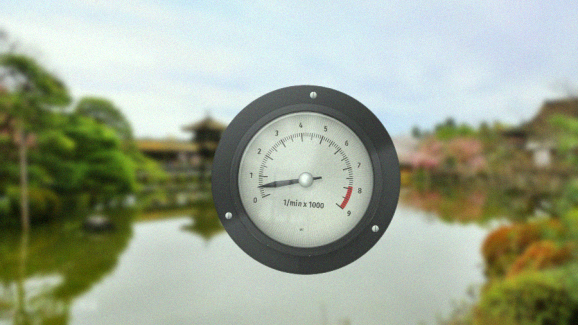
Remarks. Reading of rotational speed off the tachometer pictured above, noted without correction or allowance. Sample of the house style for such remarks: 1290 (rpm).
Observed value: 500 (rpm)
